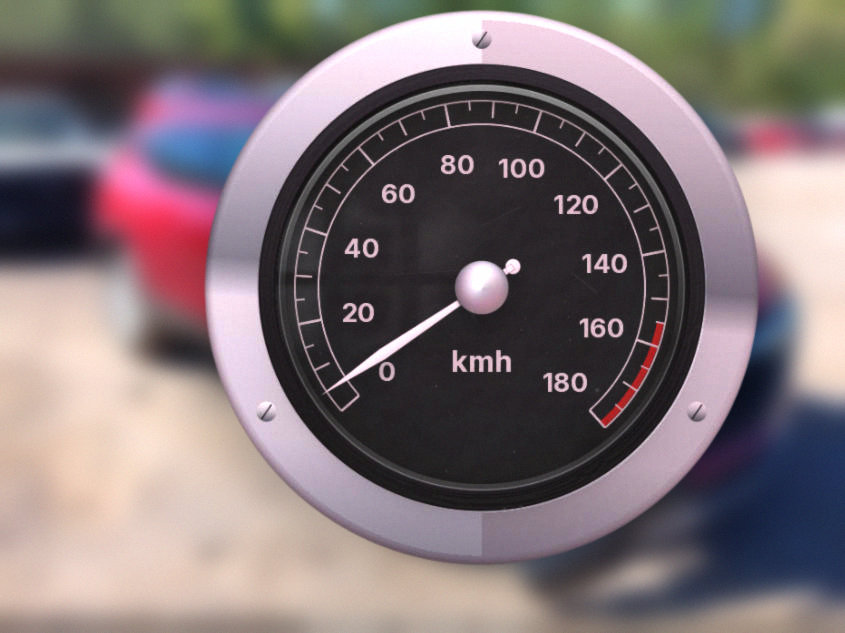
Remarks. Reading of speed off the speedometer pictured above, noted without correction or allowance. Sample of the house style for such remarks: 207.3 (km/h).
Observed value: 5 (km/h)
